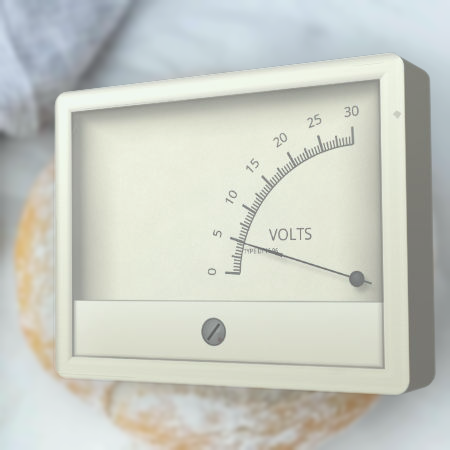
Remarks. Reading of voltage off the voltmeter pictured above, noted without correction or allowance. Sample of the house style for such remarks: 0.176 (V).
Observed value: 5 (V)
